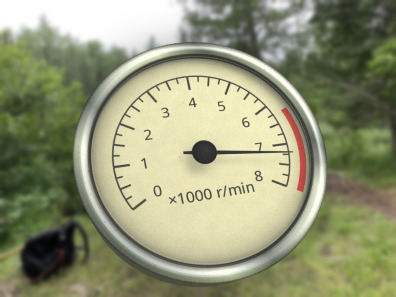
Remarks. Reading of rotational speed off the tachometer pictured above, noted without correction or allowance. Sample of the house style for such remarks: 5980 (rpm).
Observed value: 7250 (rpm)
